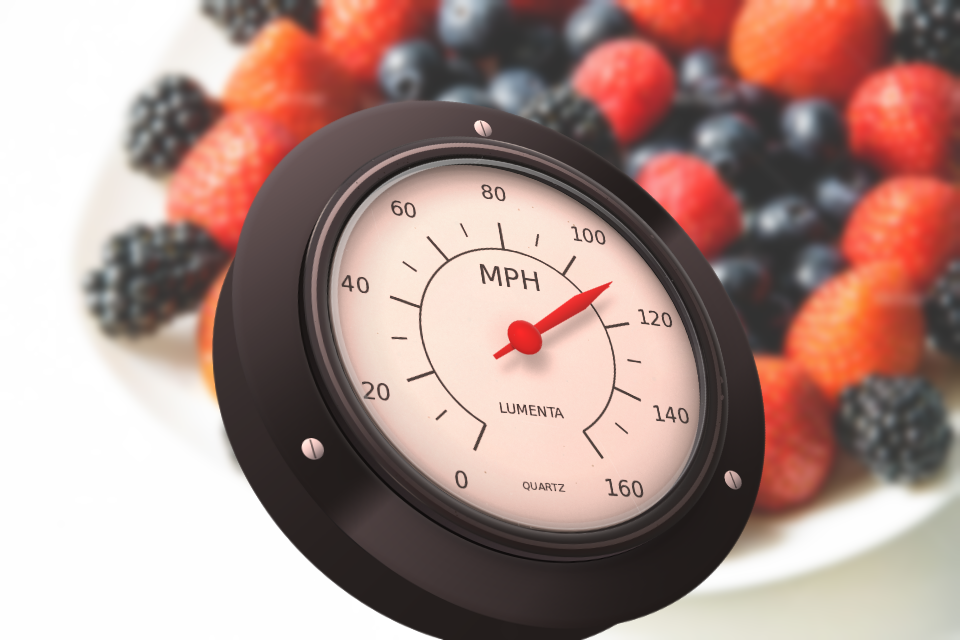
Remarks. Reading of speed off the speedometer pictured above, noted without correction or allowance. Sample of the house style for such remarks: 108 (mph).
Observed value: 110 (mph)
